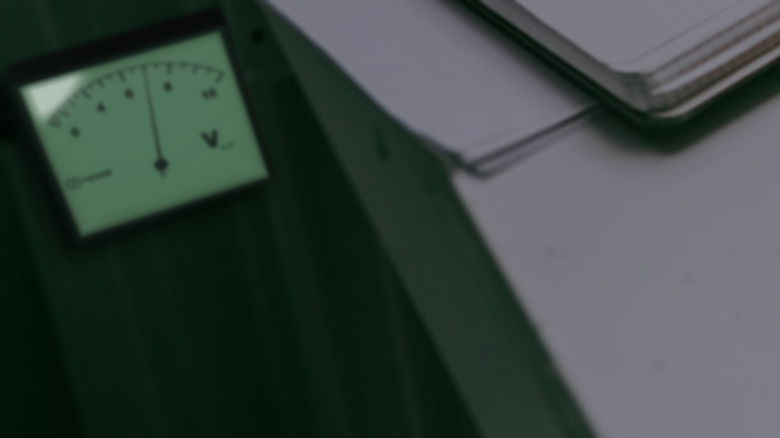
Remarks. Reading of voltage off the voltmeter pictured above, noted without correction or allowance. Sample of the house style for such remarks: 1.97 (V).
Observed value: 7 (V)
